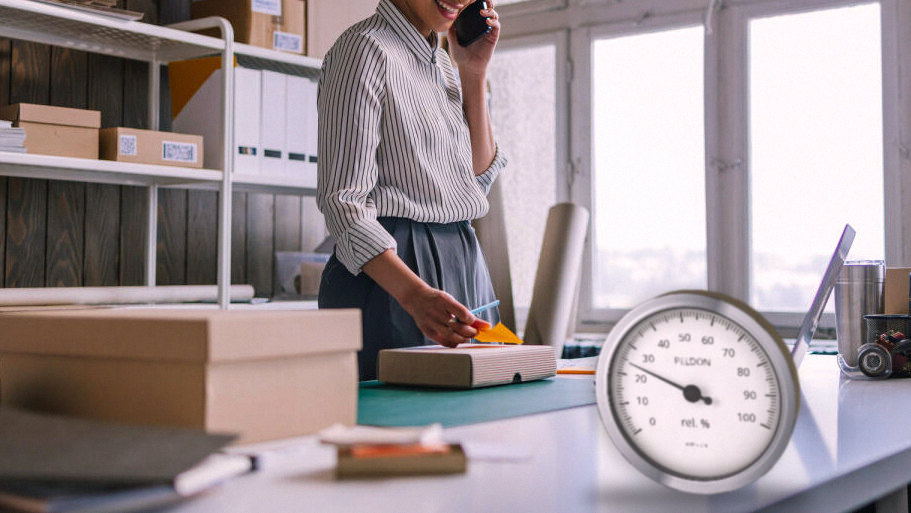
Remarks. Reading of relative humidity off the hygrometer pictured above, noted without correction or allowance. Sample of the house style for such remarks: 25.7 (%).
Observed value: 25 (%)
